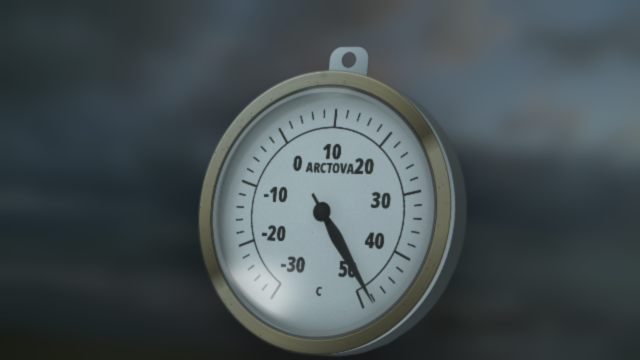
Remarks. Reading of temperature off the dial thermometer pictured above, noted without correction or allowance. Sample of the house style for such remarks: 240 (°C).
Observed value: 48 (°C)
